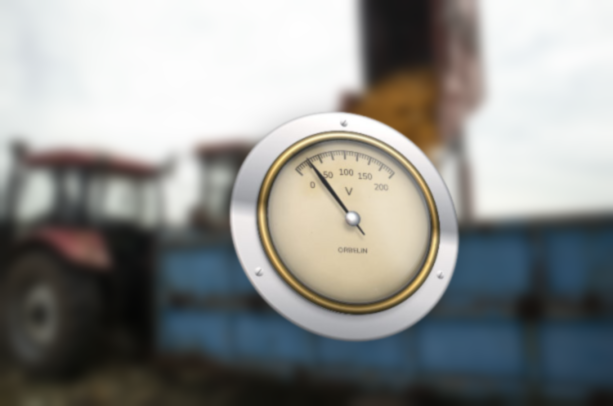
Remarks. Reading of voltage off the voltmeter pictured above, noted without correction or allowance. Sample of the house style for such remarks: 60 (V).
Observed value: 25 (V)
